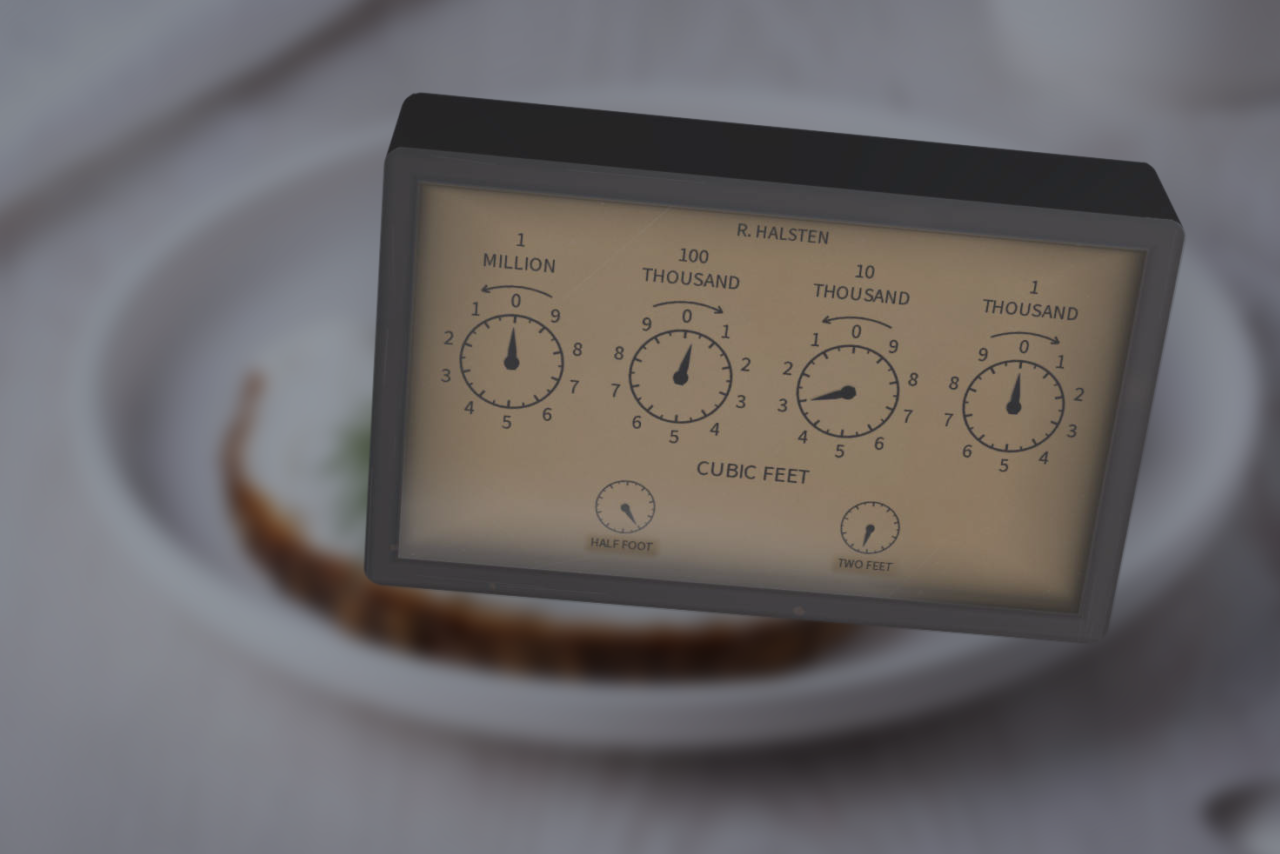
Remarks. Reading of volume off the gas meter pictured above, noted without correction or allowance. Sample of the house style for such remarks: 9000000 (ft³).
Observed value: 3000 (ft³)
